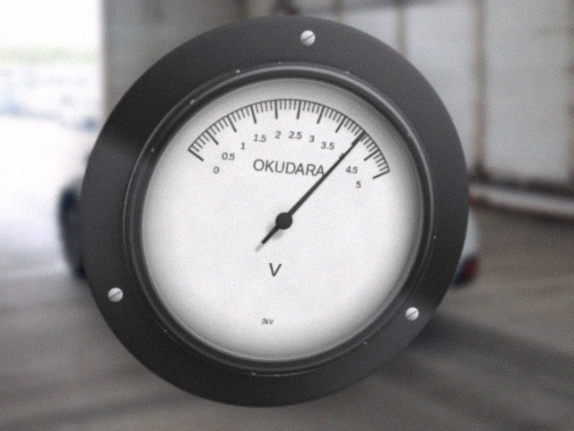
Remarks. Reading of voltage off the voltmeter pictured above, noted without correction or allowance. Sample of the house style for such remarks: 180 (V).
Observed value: 4 (V)
